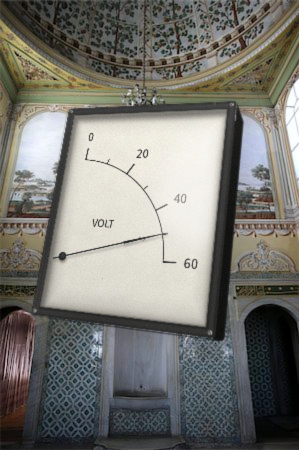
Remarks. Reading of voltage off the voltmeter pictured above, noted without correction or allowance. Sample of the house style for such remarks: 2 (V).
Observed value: 50 (V)
